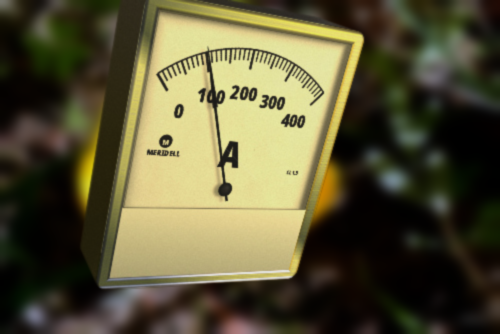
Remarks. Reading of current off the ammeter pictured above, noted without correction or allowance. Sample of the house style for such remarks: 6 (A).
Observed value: 100 (A)
